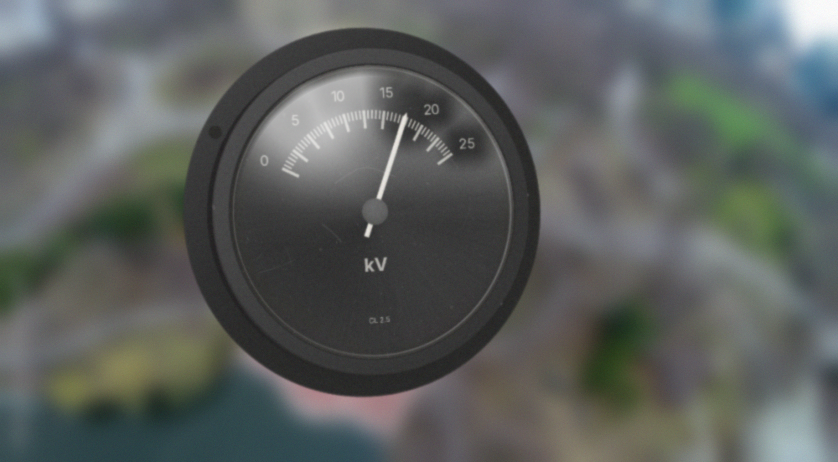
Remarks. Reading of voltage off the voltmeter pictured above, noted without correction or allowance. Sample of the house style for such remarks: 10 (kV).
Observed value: 17.5 (kV)
